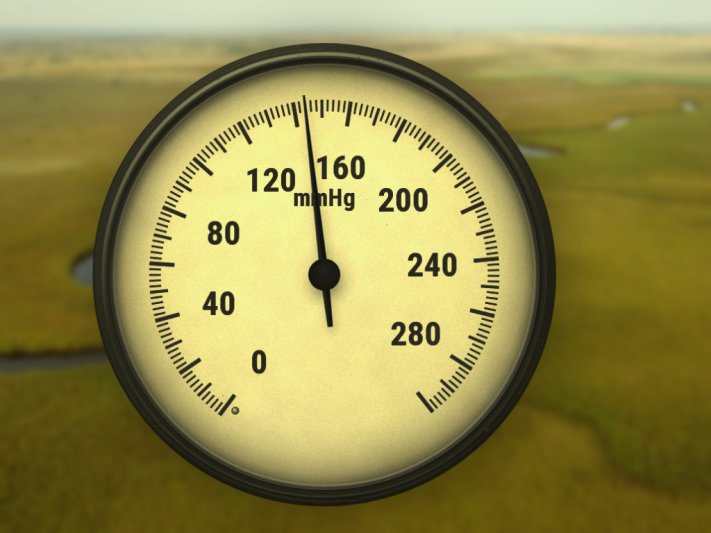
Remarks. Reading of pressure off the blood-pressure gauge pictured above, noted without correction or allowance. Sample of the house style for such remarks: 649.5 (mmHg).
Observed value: 144 (mmHg)
